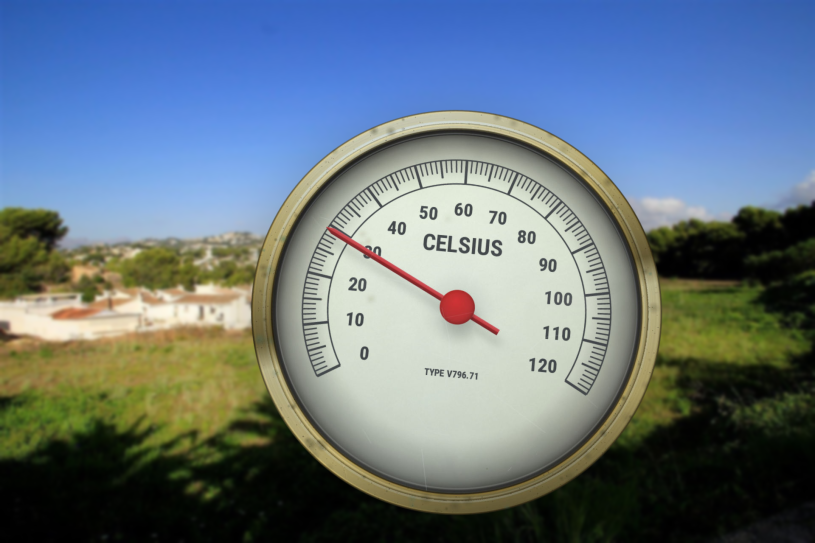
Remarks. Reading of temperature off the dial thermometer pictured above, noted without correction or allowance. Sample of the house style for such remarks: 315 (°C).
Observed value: 29 (°C)
